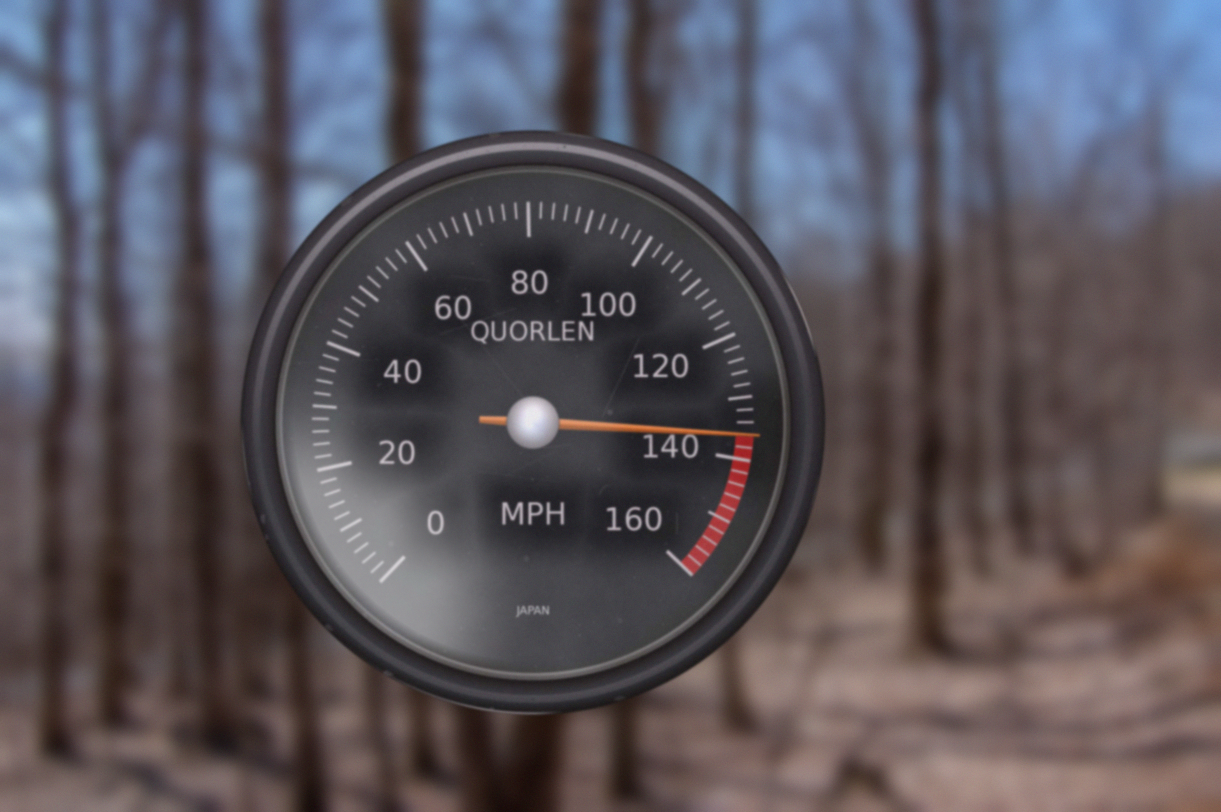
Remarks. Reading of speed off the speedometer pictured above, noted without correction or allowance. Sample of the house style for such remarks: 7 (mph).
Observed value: 136 (mph)
